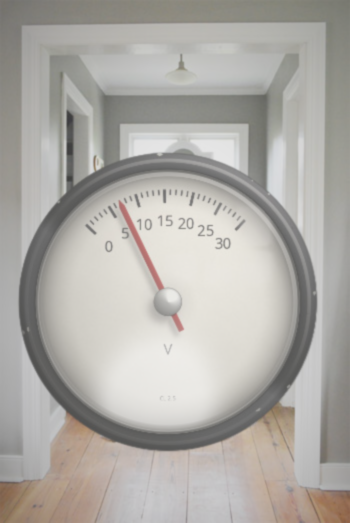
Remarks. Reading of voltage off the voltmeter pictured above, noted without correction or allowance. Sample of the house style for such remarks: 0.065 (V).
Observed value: 7 (V)
